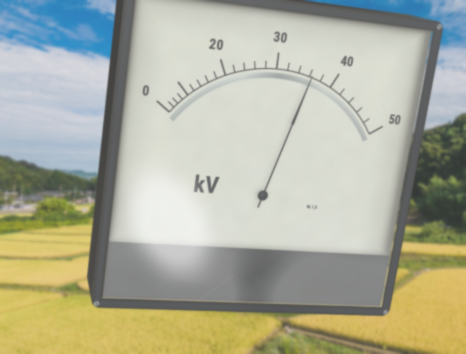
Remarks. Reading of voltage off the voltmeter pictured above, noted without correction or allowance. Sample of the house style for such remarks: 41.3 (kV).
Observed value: 36 (kV)
